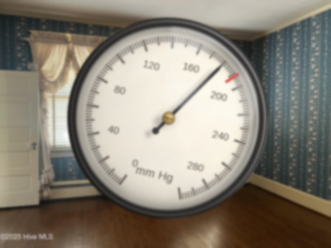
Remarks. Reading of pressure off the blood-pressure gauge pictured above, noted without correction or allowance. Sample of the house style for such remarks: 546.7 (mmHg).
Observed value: 180 (mmHg)
